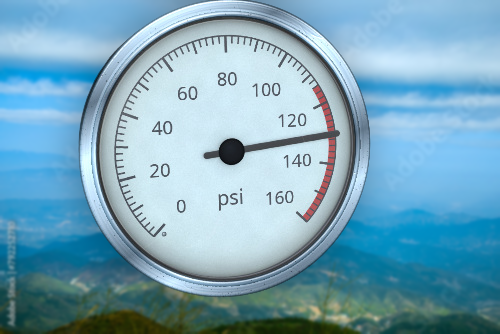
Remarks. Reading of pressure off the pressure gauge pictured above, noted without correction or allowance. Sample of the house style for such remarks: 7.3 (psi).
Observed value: 130 (psi)
